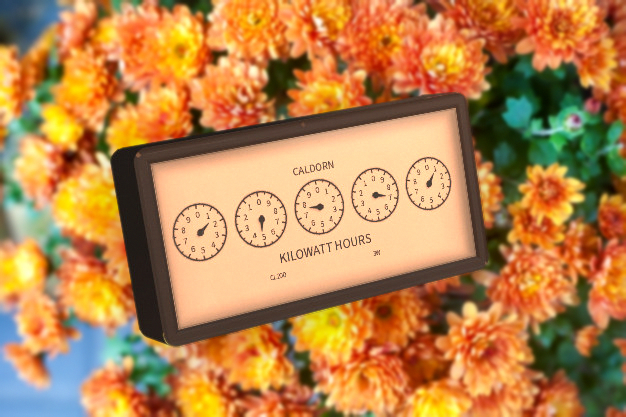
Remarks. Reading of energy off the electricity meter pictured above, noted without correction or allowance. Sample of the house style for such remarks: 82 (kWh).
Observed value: 14771 (kWh)
